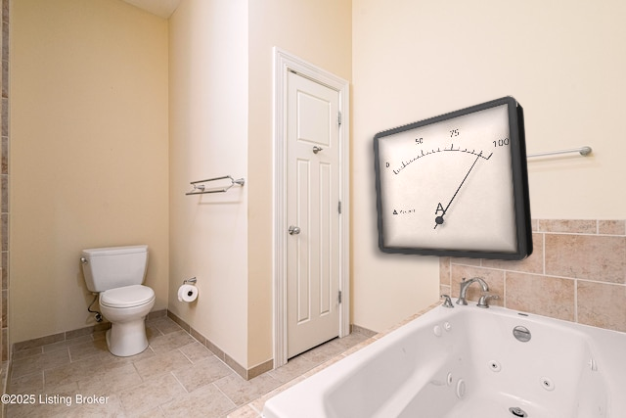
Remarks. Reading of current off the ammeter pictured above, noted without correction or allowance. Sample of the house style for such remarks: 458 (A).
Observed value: 95 (A)
